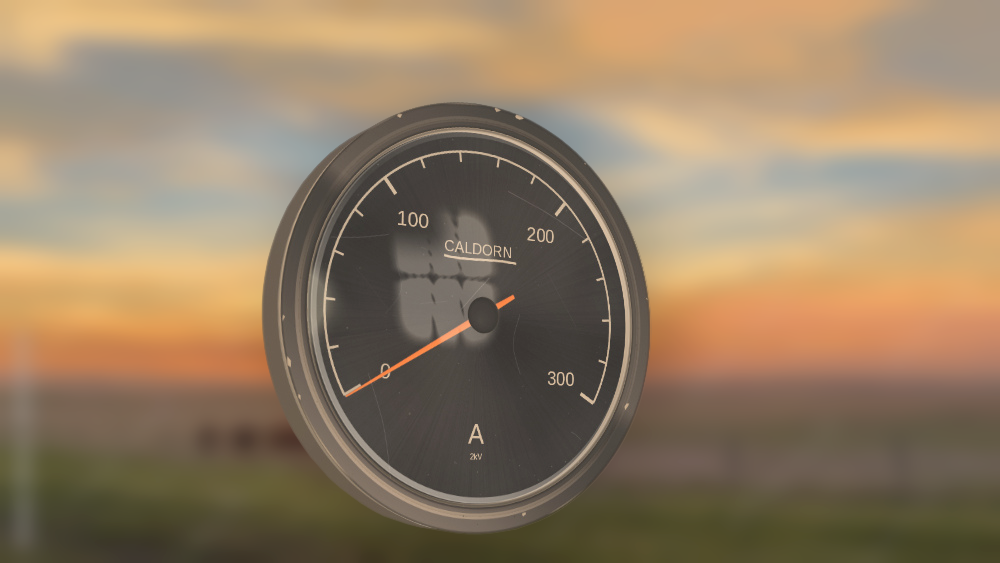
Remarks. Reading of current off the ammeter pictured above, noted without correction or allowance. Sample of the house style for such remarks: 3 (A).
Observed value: 0 (A)
